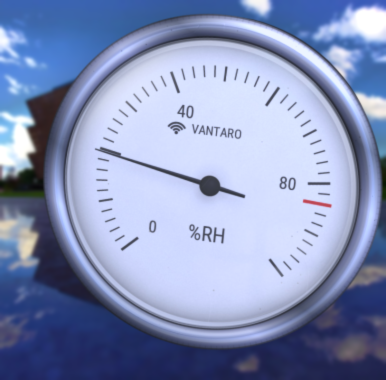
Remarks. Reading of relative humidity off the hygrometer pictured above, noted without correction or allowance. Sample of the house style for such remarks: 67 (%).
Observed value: 20 (%)
